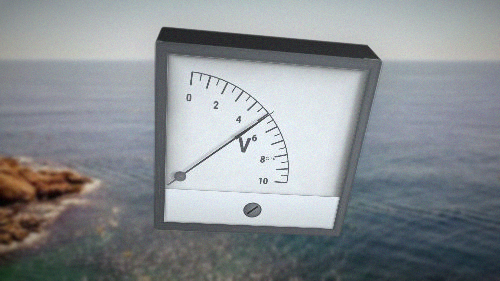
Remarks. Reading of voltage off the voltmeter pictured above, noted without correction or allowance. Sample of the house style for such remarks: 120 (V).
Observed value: 5 (V)
